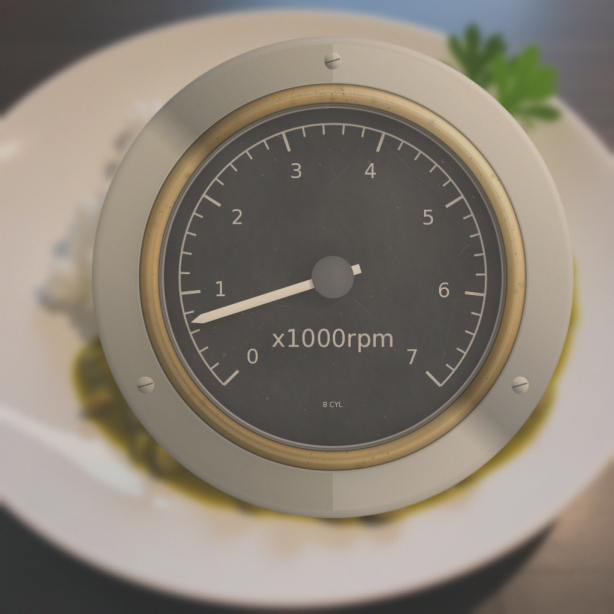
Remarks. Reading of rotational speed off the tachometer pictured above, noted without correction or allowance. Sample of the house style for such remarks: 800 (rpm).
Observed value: 700 (rpm)
